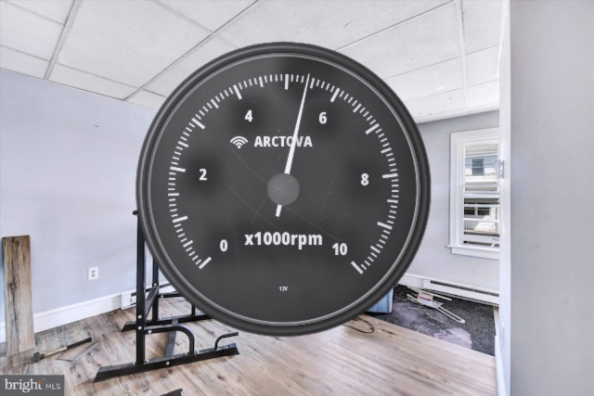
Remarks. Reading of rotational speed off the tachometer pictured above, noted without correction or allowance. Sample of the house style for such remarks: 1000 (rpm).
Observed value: 5400 (rpm)
